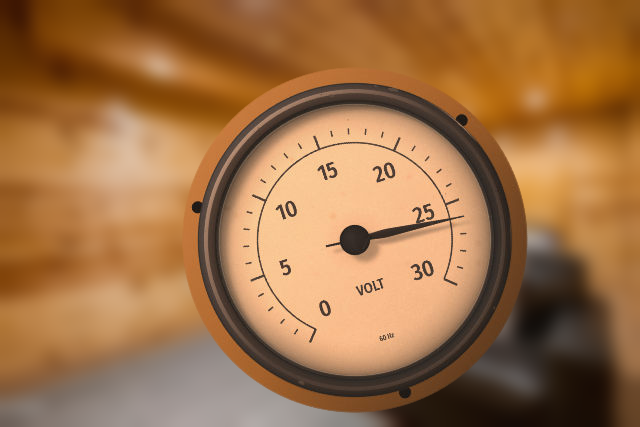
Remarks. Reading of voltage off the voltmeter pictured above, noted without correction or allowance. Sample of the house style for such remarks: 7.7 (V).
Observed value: 26 (V)
